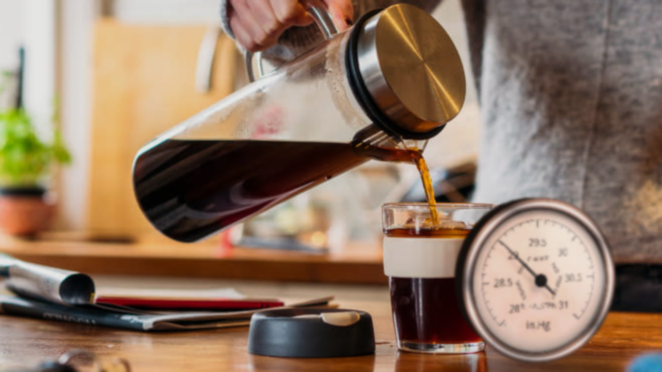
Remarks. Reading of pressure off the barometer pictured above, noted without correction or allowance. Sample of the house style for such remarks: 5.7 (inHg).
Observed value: 29 (inHg)
